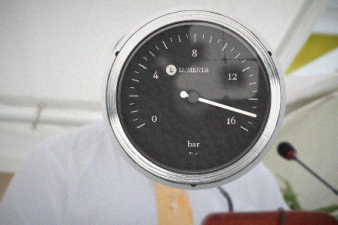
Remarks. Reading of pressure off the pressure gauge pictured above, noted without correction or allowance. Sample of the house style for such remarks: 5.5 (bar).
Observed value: 15 (bar)
